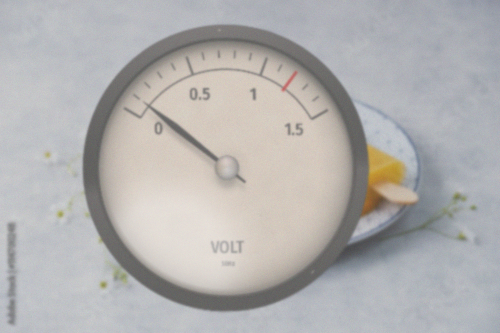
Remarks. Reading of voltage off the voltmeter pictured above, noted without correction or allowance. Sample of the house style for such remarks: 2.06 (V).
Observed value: 0.1 (V)
